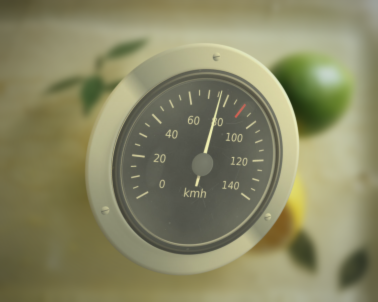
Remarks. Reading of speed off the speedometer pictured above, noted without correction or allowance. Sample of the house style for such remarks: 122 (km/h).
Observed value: 75 (km/h)
